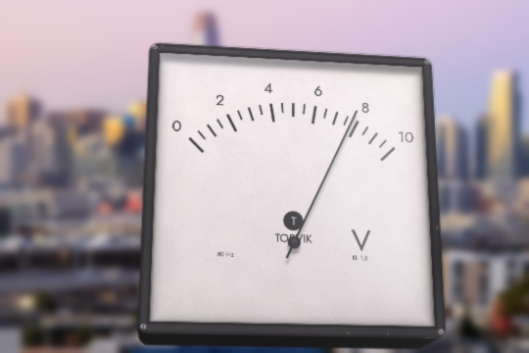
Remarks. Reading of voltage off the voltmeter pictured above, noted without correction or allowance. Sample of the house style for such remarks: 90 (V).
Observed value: 7.75 (V)
